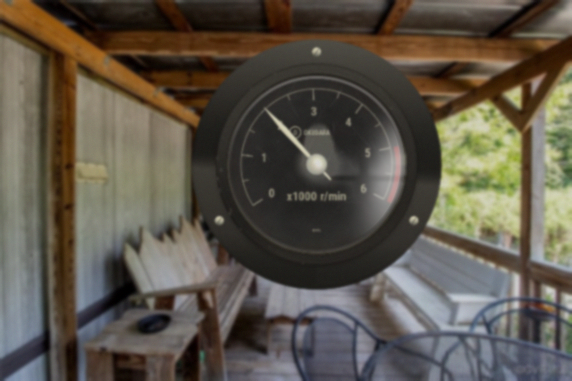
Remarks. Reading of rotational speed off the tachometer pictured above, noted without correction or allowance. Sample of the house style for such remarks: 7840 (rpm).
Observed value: 2000 (rpm)
